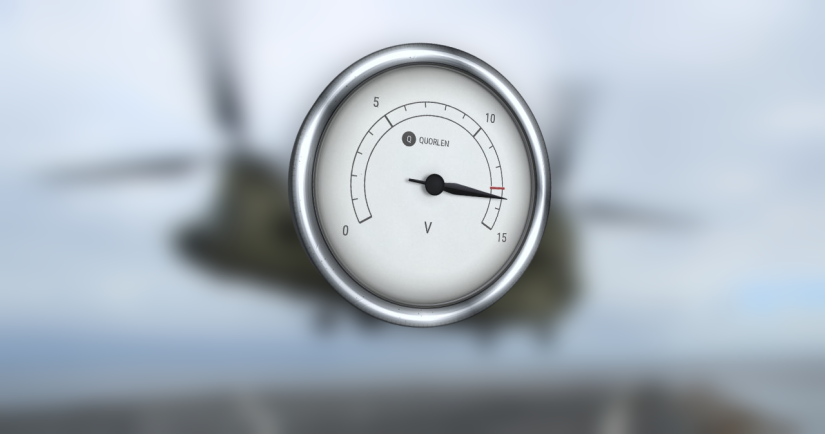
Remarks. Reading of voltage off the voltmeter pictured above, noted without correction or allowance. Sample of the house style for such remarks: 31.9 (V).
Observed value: 13.5 (V)
